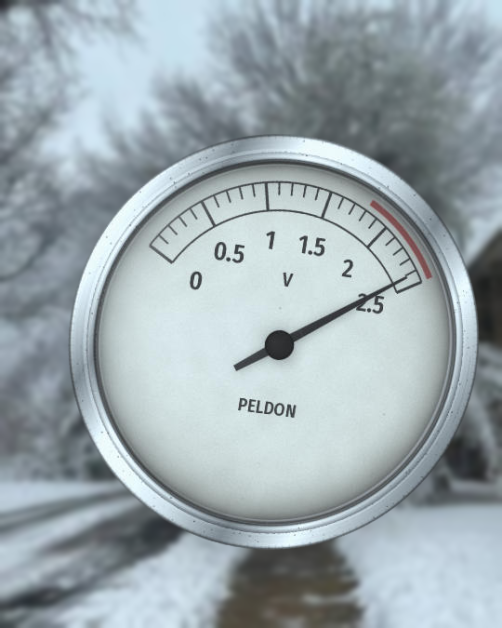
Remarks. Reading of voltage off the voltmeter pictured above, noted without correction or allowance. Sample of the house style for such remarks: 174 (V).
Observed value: 2.4 (V)
